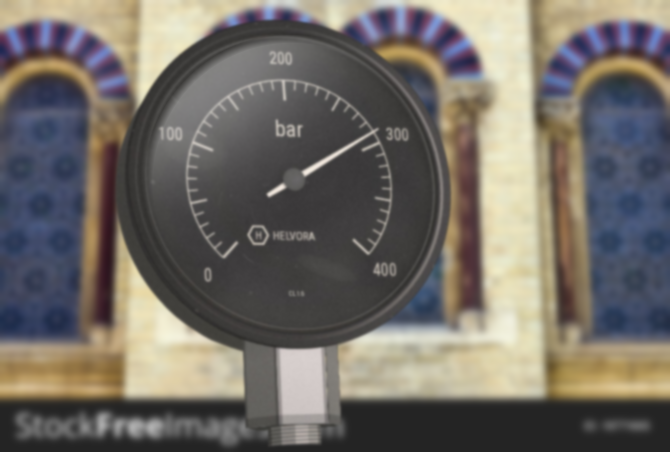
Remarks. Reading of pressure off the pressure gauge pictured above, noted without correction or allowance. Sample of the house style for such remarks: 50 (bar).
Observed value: 290 (bar)
